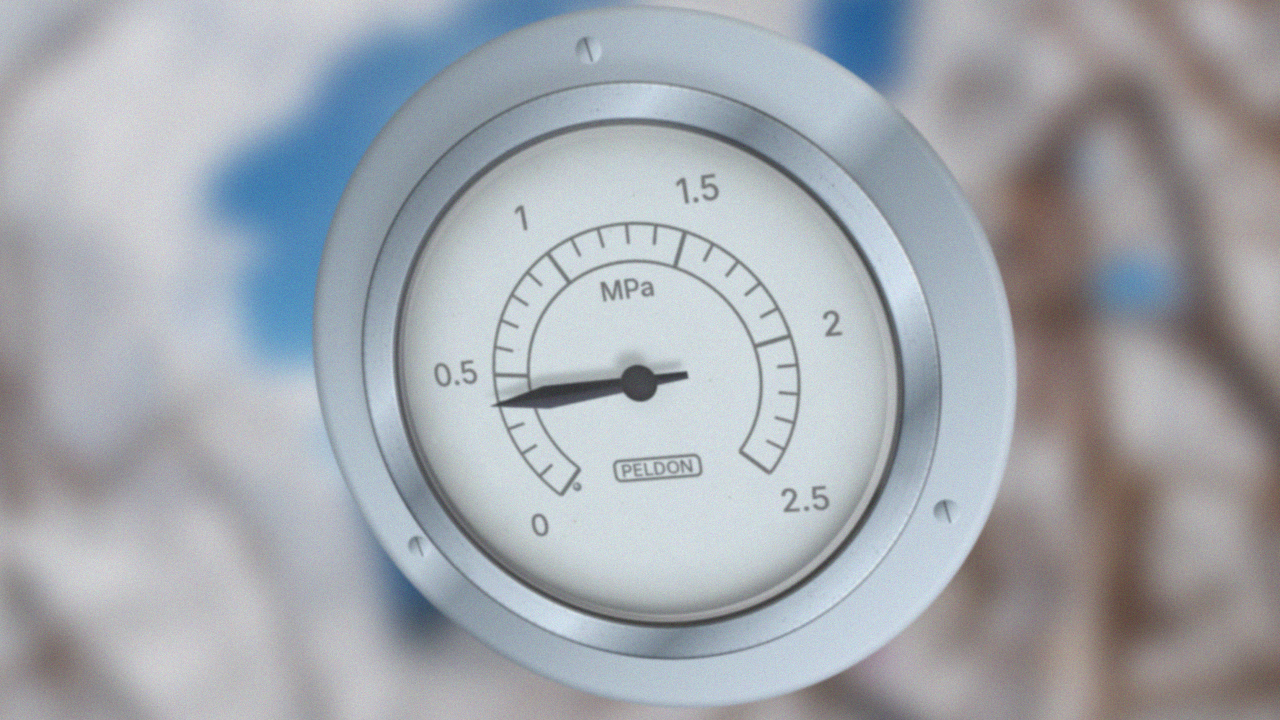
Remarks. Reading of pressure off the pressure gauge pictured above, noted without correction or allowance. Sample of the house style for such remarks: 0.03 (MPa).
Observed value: 0.4 (MPa)
